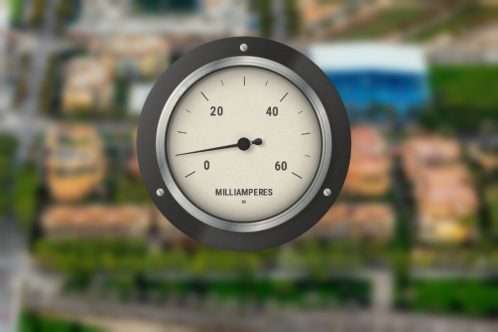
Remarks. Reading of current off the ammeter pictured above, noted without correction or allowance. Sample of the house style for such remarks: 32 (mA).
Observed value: 5 (mA)
